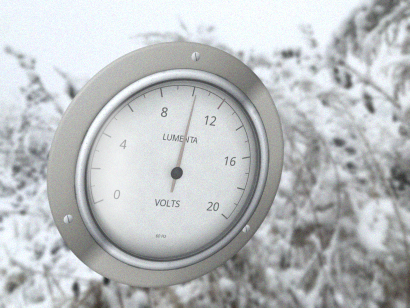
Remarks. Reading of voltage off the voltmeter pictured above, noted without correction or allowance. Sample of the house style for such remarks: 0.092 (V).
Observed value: 10 (V)
